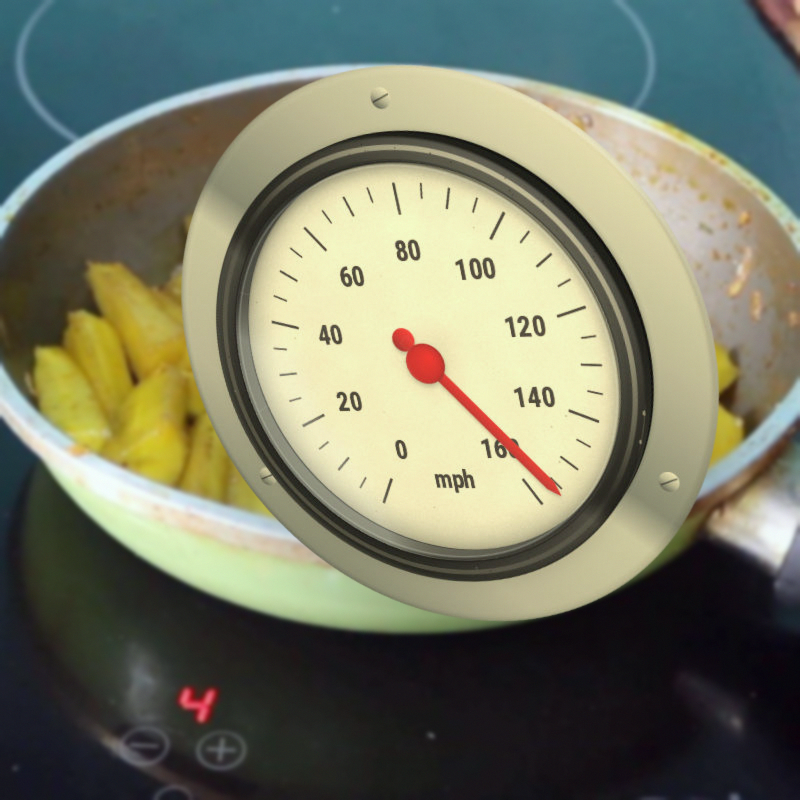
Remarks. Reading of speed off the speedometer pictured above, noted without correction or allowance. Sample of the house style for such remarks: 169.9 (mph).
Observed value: 155 (mph)
